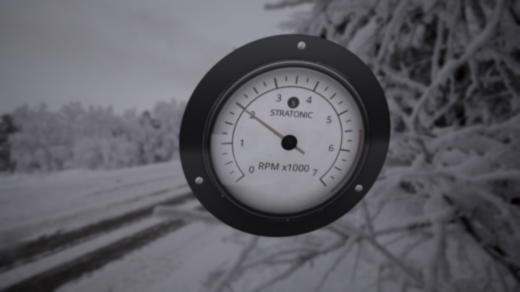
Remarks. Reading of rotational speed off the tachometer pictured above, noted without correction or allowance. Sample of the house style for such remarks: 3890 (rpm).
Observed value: 2000 (rpm)
